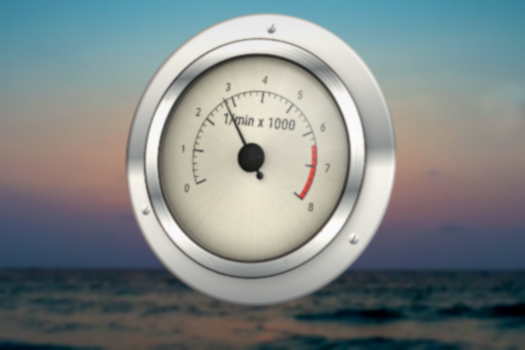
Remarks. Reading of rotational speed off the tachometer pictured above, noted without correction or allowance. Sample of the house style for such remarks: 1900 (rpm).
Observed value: 2800 (rpm)
